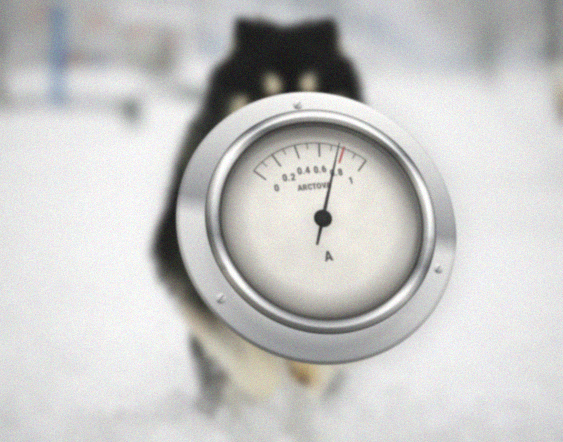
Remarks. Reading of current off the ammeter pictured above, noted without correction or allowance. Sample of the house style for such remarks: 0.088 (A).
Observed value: 0.75 (A)
